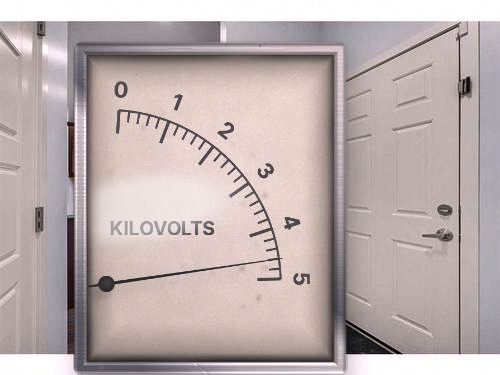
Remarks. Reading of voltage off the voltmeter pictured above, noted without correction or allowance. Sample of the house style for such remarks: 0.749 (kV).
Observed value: 4.6 (kV)
